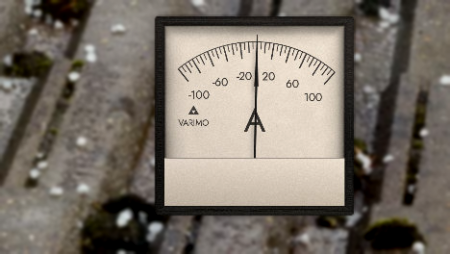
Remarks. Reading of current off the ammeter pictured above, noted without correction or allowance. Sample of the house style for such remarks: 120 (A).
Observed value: 0 (A)
